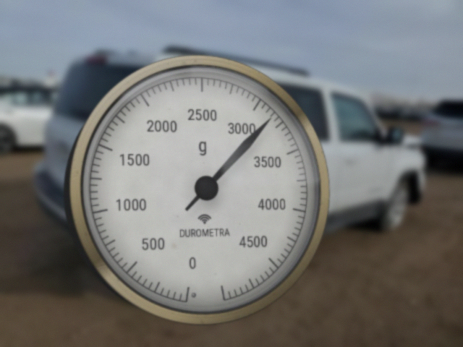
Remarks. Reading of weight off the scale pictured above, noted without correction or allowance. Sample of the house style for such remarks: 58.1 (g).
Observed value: 3150 (g)
